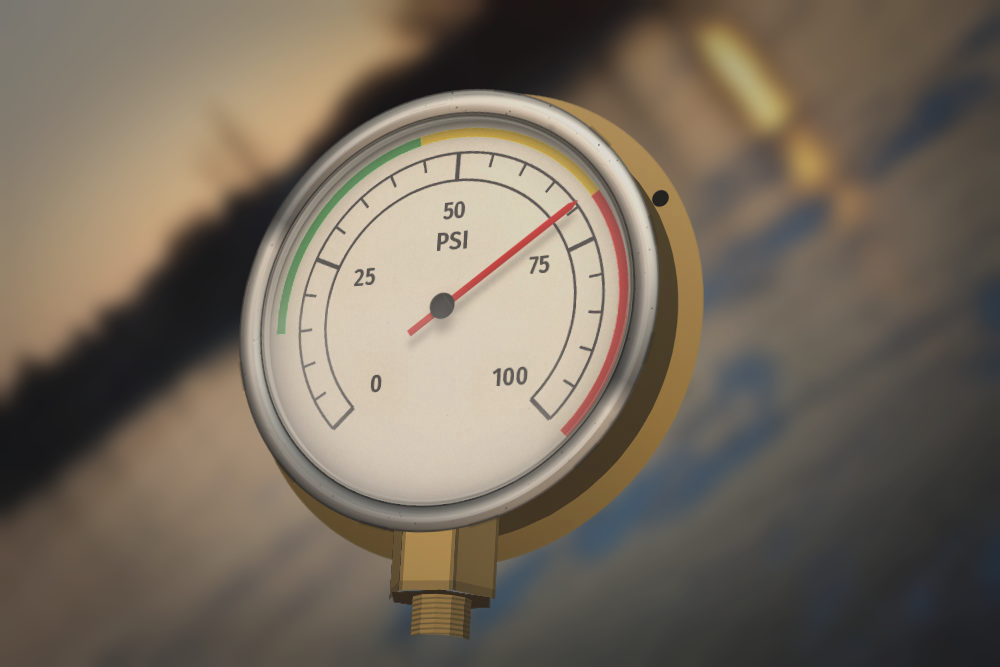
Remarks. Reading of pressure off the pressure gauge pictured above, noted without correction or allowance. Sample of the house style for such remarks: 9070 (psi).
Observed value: 70 (psi)
